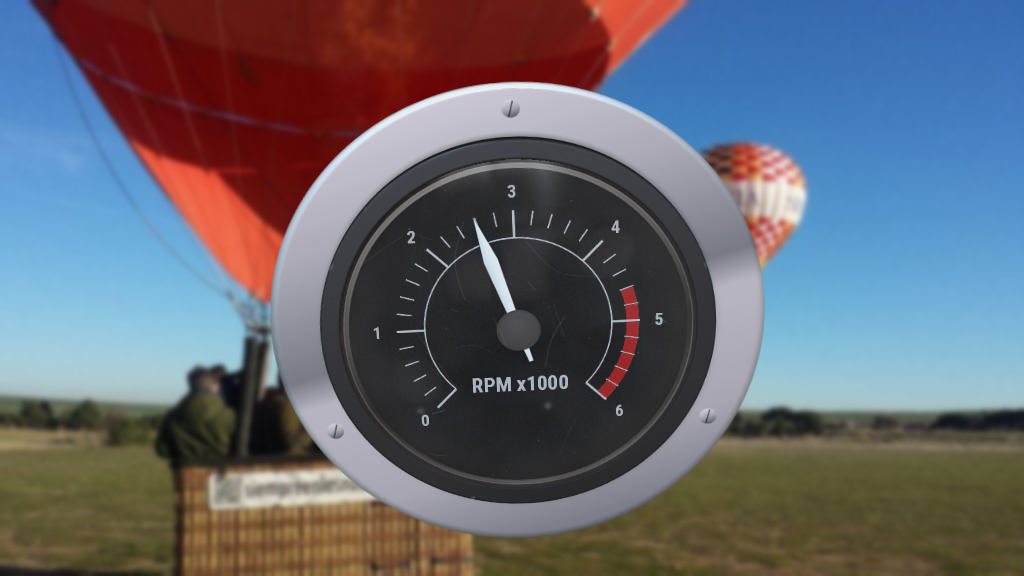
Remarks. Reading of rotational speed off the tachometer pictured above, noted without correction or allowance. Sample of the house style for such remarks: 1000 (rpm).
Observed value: 2600 (rpm)
